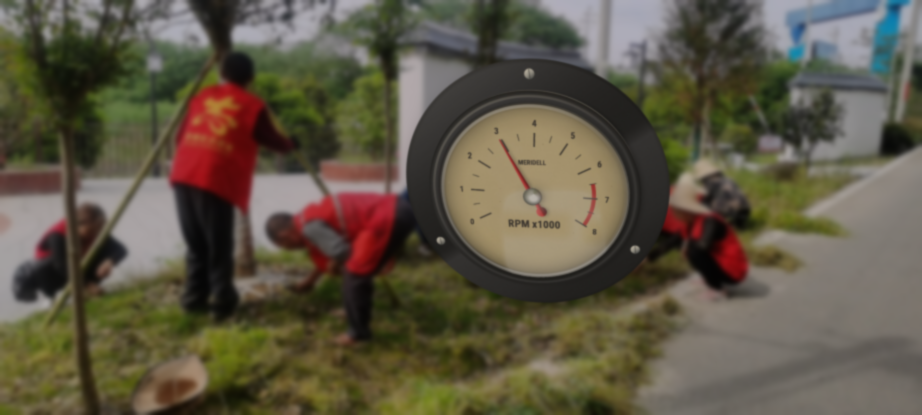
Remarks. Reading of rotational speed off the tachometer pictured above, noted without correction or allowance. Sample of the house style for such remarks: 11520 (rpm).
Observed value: 3000 (rpm)
